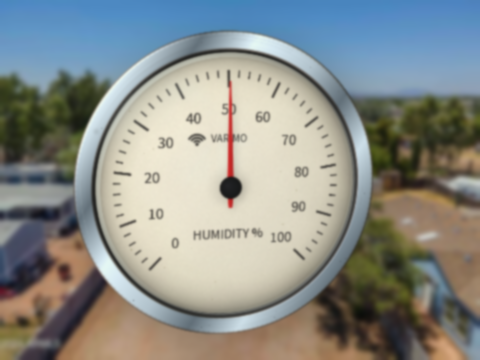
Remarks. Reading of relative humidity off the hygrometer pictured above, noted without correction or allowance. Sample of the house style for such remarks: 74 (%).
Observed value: 50 (%)
